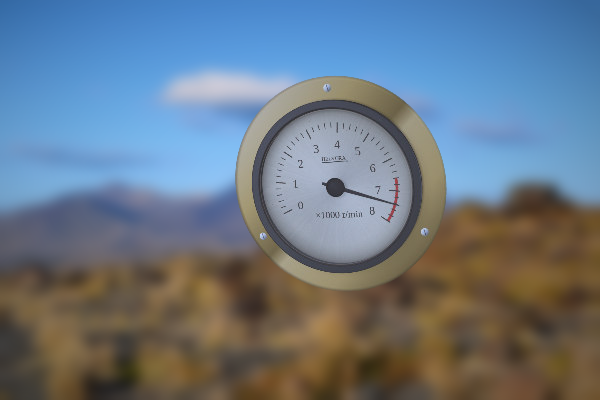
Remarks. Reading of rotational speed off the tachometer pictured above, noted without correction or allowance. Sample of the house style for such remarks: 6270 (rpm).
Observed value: 7400 (rpm)
